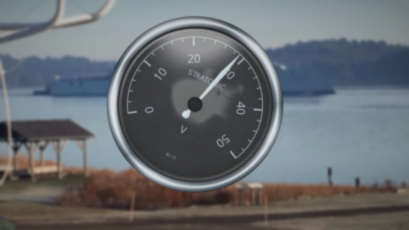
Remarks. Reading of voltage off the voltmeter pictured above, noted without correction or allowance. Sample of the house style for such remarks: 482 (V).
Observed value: 29 (V)
